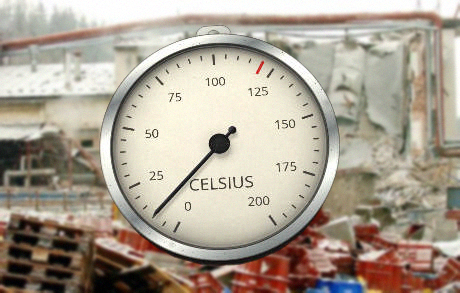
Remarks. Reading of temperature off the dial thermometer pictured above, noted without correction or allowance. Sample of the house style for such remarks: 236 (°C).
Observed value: 10 (°C)
